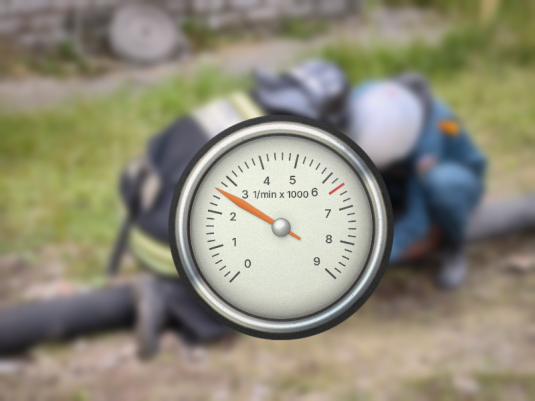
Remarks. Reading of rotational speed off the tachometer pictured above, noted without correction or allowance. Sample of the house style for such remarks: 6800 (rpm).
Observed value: 2600 (rpm)
